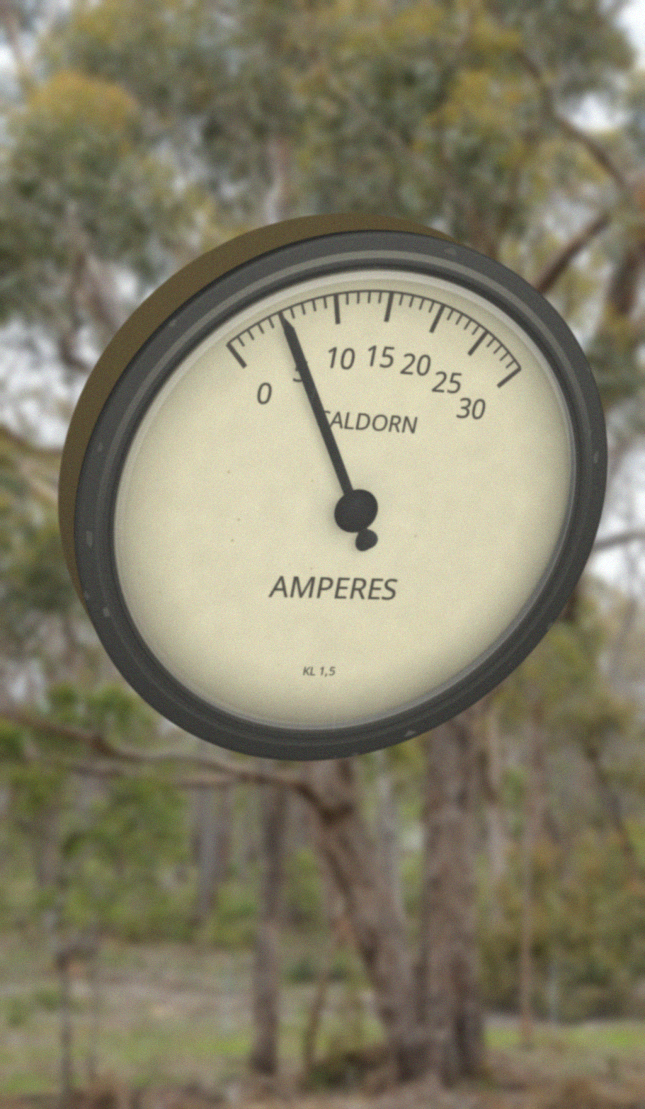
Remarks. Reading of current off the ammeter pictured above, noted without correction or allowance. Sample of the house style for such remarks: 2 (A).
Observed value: 5 (A)
